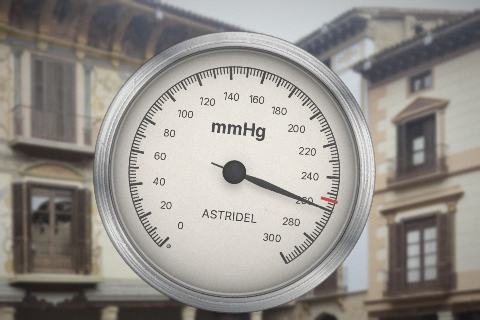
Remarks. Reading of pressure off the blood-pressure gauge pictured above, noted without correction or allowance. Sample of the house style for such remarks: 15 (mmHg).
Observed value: 260 (mmHg)
